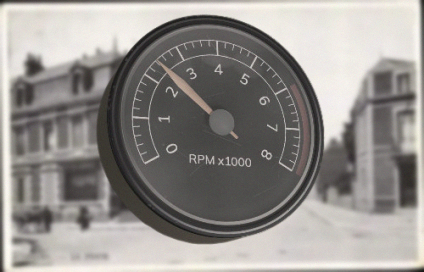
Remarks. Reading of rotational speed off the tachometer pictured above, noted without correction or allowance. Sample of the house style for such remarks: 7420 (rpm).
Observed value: 2400 (rpm)
